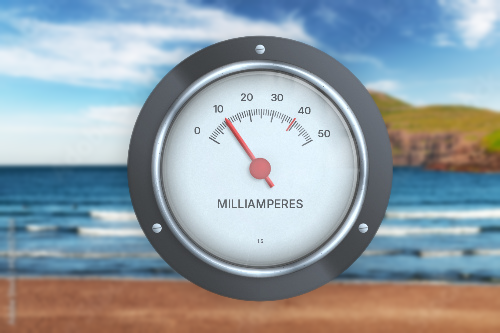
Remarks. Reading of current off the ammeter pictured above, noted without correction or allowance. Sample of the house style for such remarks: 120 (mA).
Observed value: 10 (mA)
